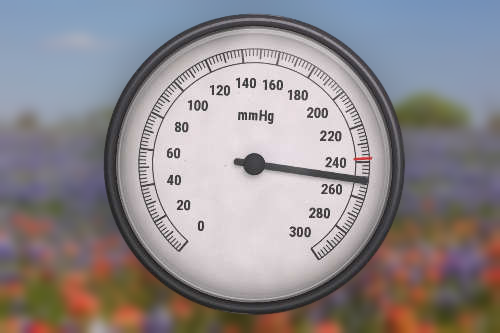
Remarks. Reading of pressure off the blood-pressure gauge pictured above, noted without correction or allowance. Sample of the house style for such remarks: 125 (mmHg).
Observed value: 250 (mmHg)
